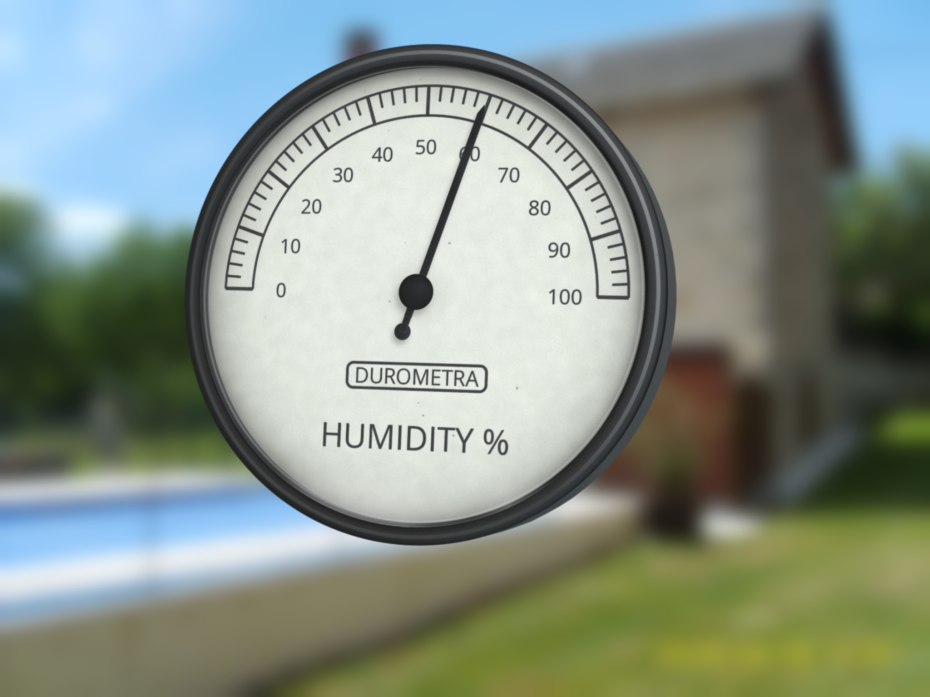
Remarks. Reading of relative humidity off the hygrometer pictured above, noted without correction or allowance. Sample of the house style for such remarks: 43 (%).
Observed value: 60 (%)
